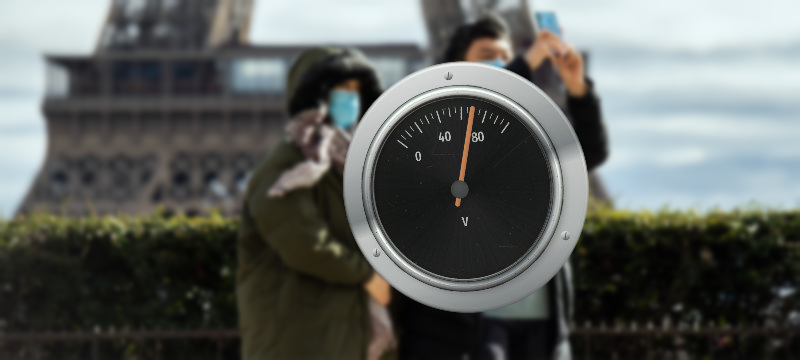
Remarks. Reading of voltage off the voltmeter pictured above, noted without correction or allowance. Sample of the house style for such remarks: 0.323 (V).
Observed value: 70 (V)
